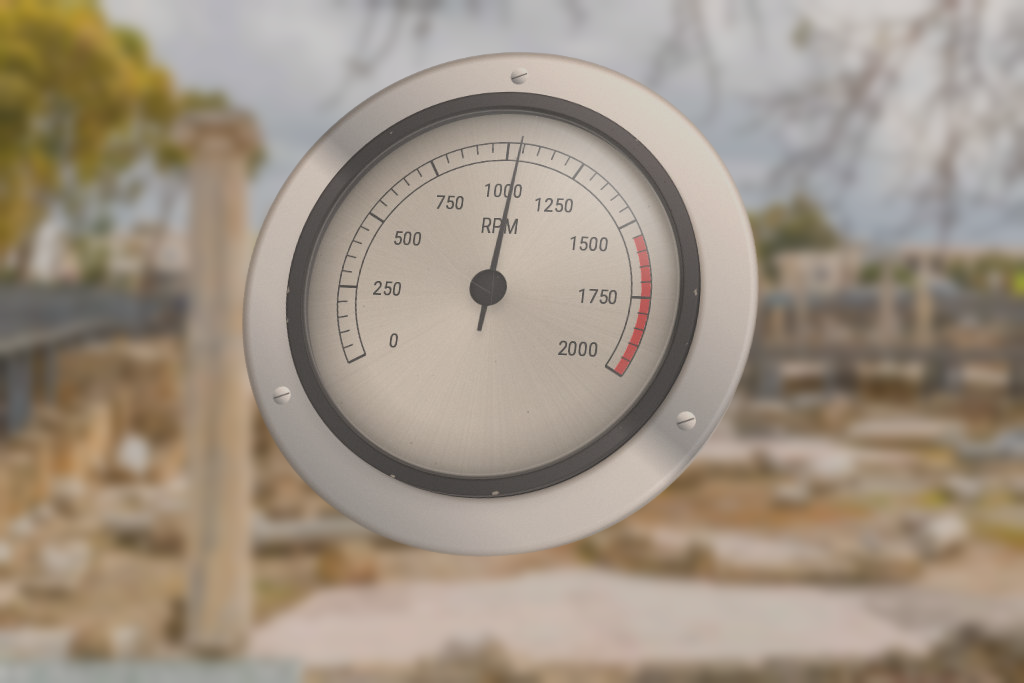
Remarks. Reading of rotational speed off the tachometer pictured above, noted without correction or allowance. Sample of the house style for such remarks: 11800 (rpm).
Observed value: 1050 (rpm)
